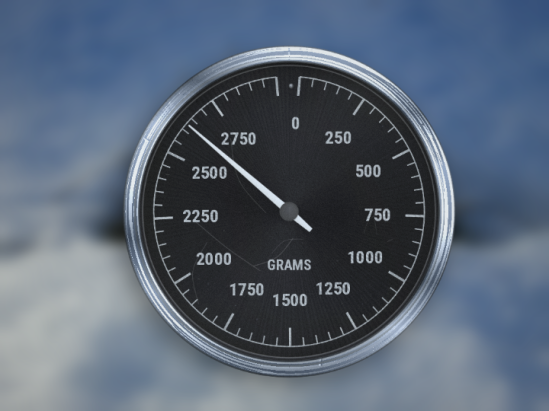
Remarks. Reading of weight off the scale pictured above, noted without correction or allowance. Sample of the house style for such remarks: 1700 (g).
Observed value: 2625 (g)
